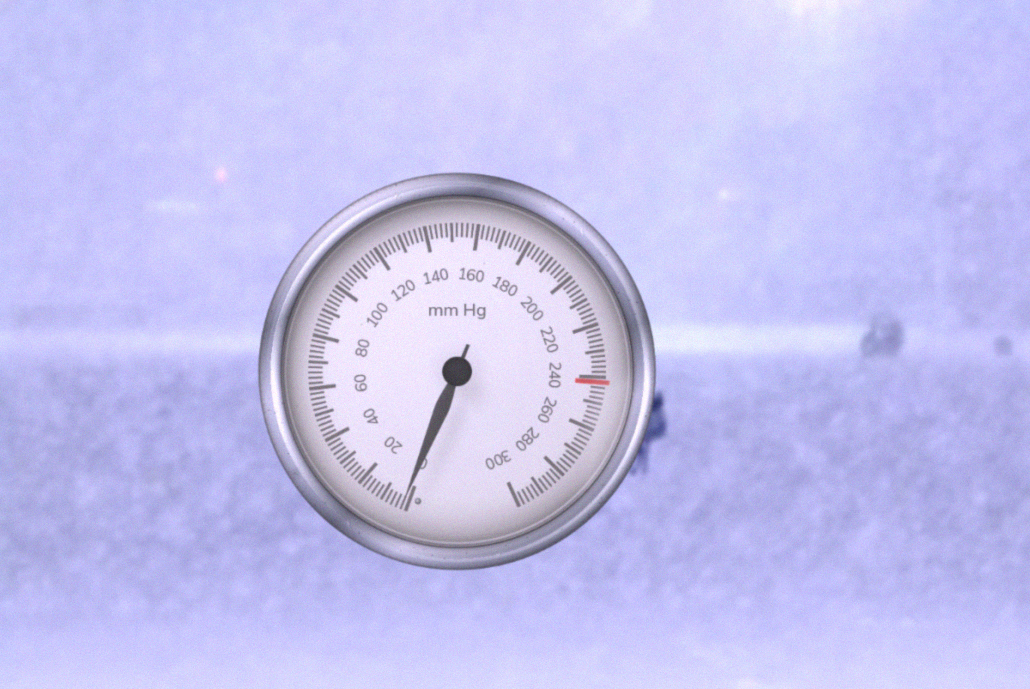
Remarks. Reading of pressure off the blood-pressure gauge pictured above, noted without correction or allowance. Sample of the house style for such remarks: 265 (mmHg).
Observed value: 2 (mmHg)
